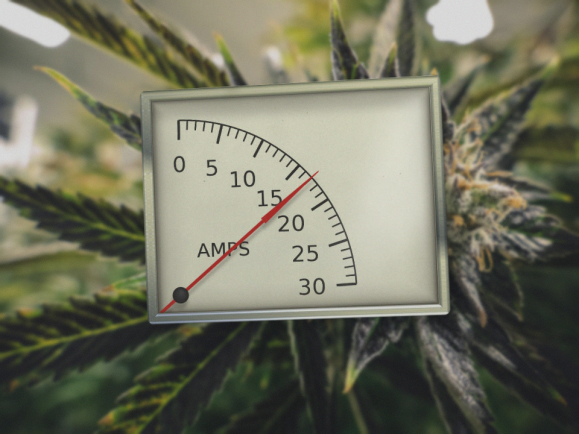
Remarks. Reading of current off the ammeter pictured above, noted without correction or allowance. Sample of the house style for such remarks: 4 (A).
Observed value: 17 (A)
